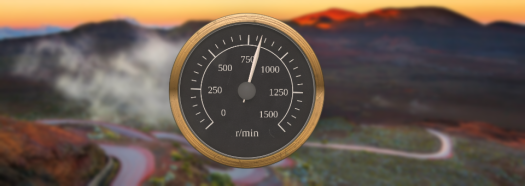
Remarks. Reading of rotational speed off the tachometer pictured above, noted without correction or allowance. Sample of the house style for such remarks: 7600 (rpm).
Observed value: 825 (rpm)
